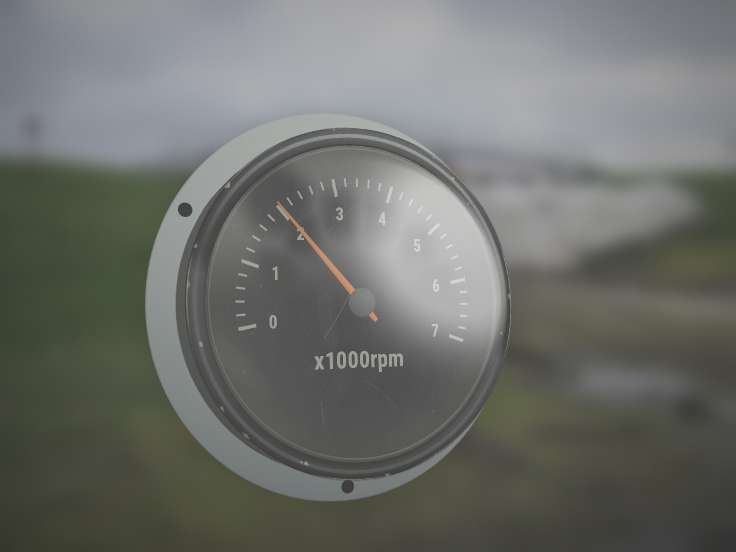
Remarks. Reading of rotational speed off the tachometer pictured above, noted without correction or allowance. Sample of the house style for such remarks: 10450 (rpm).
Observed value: 2000 (rpm)
